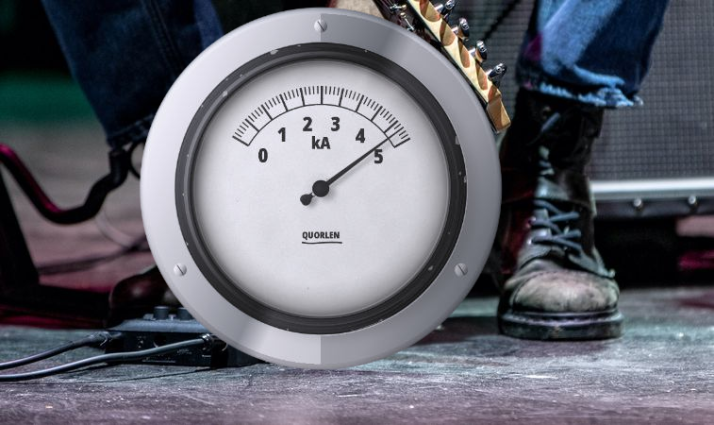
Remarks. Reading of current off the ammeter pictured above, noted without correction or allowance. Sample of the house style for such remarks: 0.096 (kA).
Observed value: 4.7 (kA)
